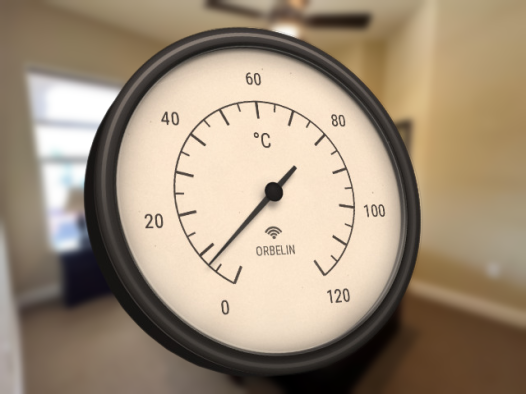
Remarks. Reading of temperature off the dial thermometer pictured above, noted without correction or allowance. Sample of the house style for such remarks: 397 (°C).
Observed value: 7.5 (°C)
